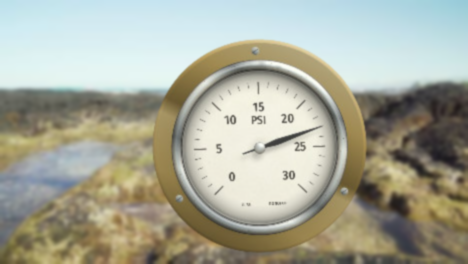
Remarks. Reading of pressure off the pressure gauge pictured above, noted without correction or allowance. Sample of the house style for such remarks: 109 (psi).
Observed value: 23 (psi)
